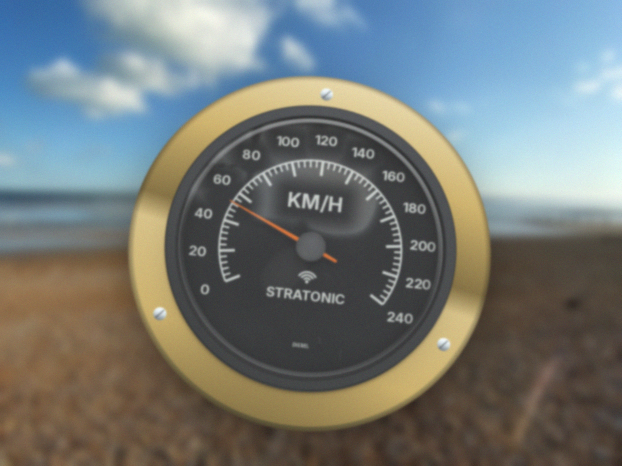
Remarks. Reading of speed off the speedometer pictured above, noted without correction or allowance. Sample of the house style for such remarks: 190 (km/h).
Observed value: 52 (km/h)
